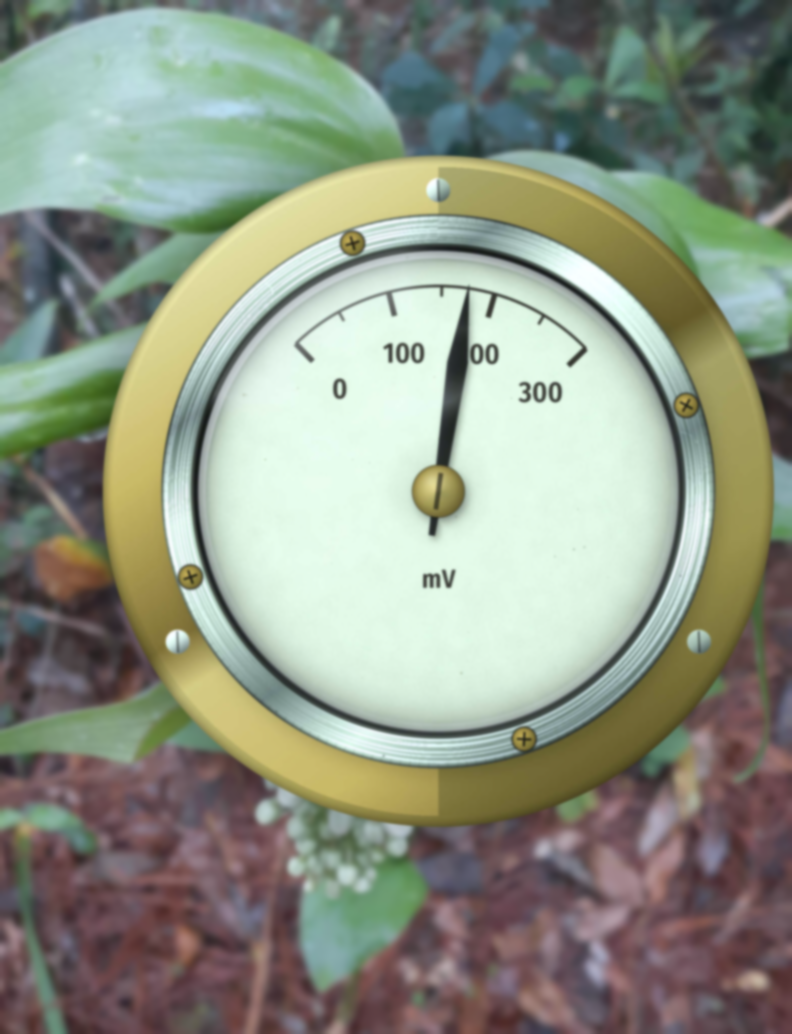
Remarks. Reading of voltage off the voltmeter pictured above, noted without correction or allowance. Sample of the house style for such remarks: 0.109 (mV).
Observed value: 175 (mV)
